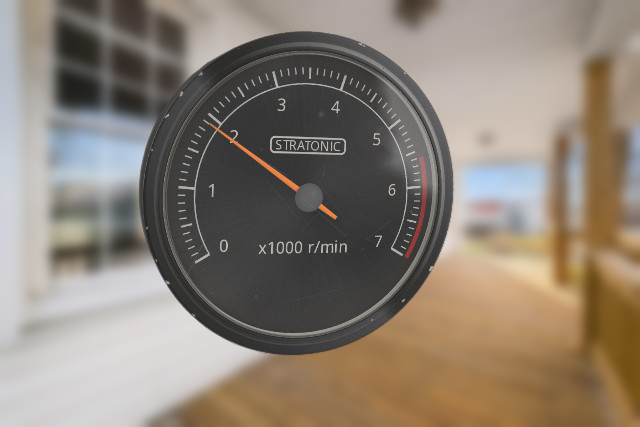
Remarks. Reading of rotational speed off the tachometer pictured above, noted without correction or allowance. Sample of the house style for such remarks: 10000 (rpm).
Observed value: 1900 (rpm)
